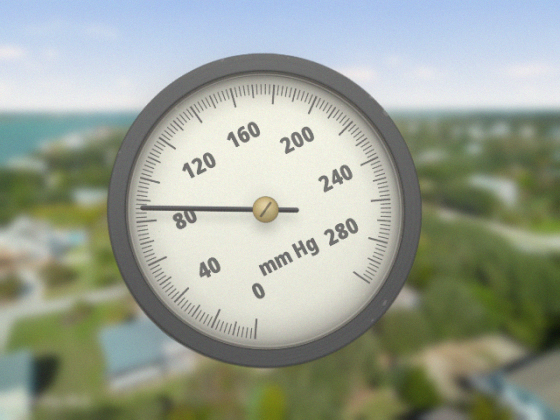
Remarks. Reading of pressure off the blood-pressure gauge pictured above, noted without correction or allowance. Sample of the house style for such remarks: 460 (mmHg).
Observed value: 86 (mmHg)
